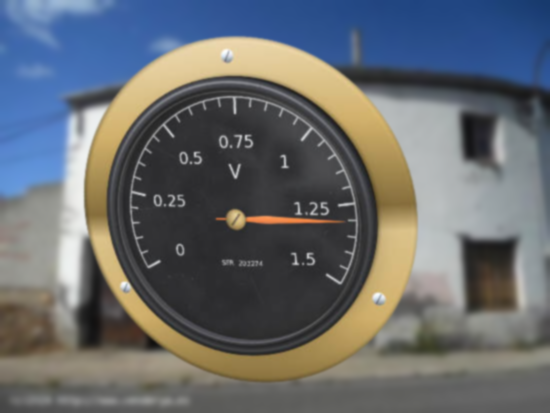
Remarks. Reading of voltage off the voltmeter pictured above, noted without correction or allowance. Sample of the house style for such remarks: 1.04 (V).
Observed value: 1.3 (V)
